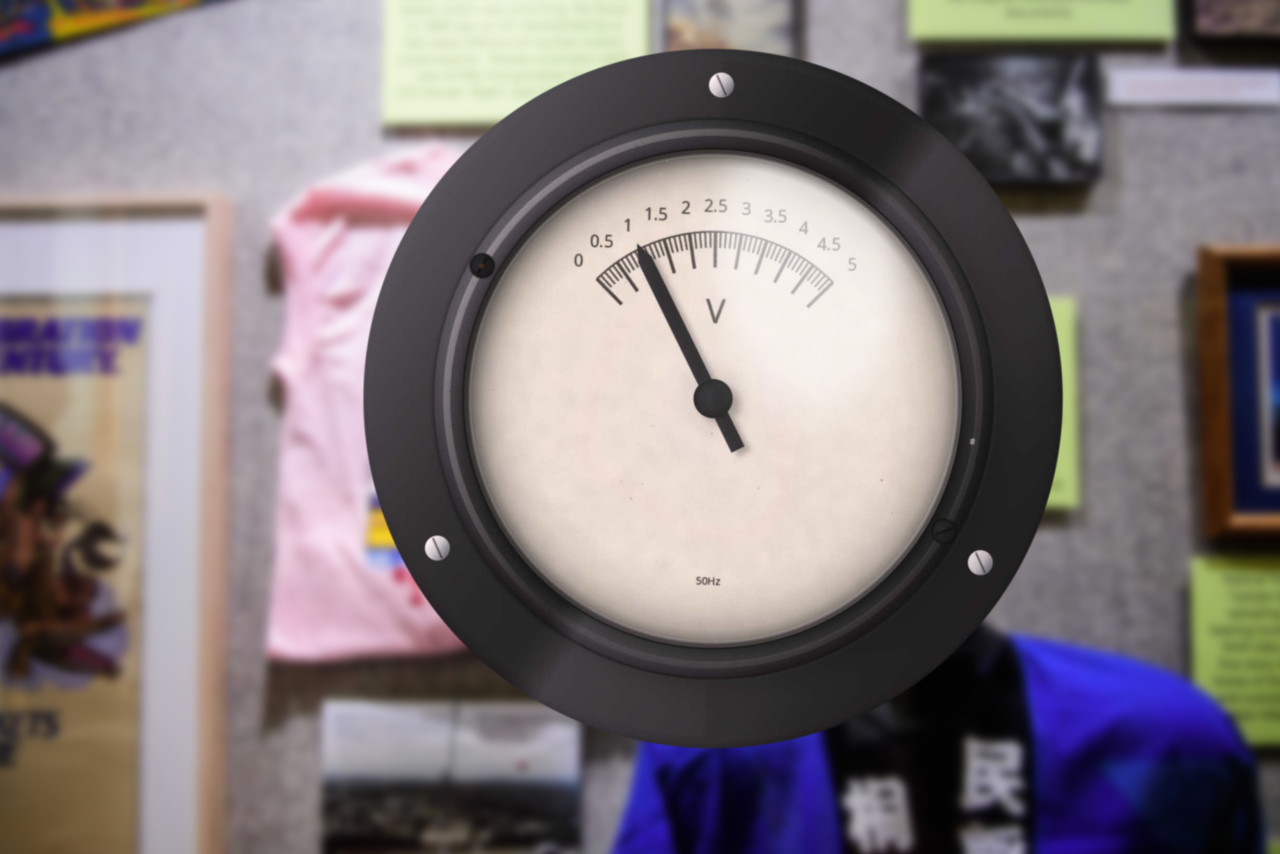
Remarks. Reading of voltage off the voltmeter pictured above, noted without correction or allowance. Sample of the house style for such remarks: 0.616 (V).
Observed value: 1 (V)
